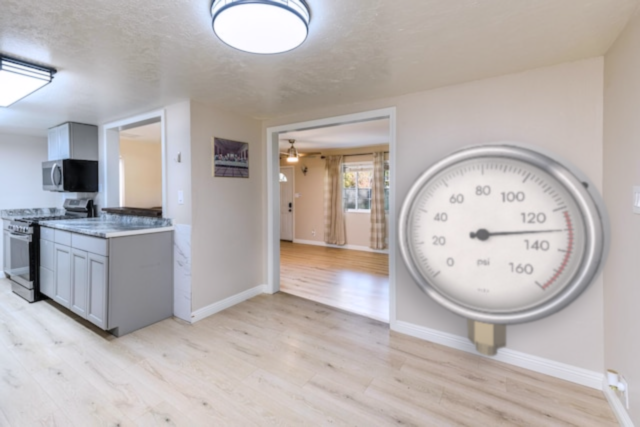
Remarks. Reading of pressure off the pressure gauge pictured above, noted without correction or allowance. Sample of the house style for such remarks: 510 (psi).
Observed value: 130 (psi)
